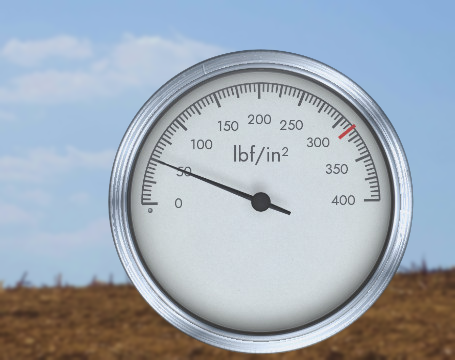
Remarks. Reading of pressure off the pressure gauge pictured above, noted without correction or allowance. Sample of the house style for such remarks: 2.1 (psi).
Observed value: 50 (psi)
